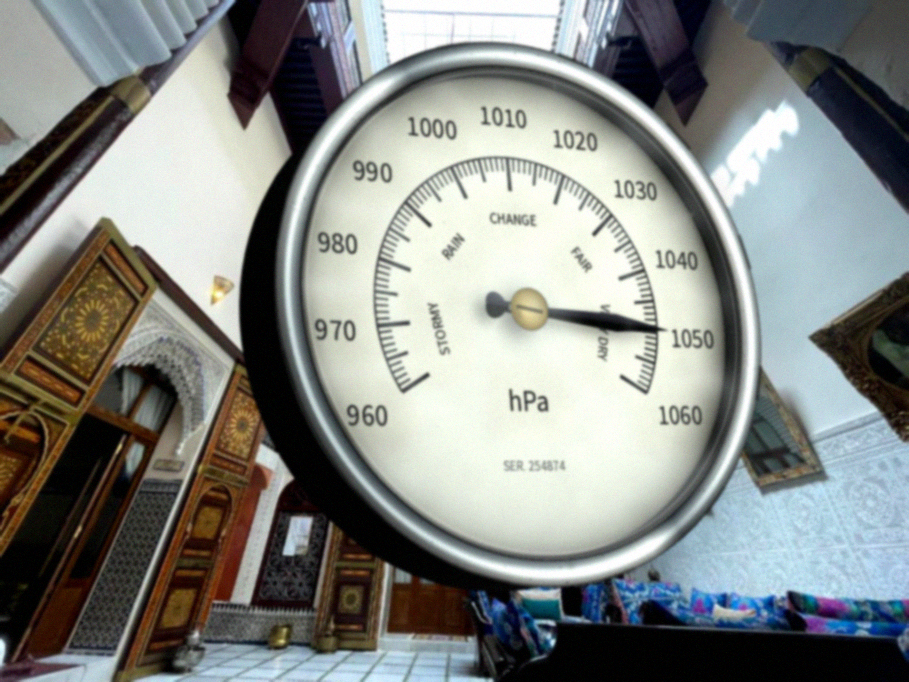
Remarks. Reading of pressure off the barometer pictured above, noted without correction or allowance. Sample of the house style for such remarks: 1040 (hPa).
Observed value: 1050 (hPa)
